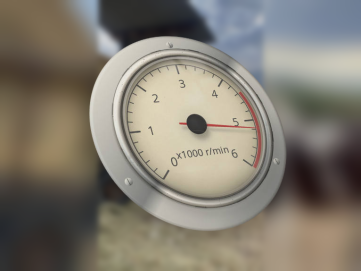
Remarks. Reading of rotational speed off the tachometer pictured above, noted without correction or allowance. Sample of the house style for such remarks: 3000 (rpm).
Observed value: 5200 (rpm)
